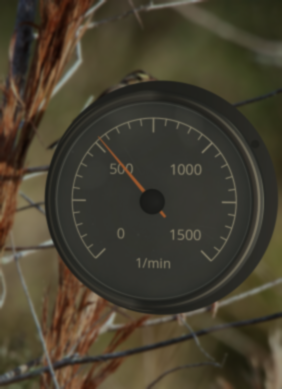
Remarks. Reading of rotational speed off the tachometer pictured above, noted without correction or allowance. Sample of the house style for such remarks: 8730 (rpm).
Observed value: 525 (rpm)
